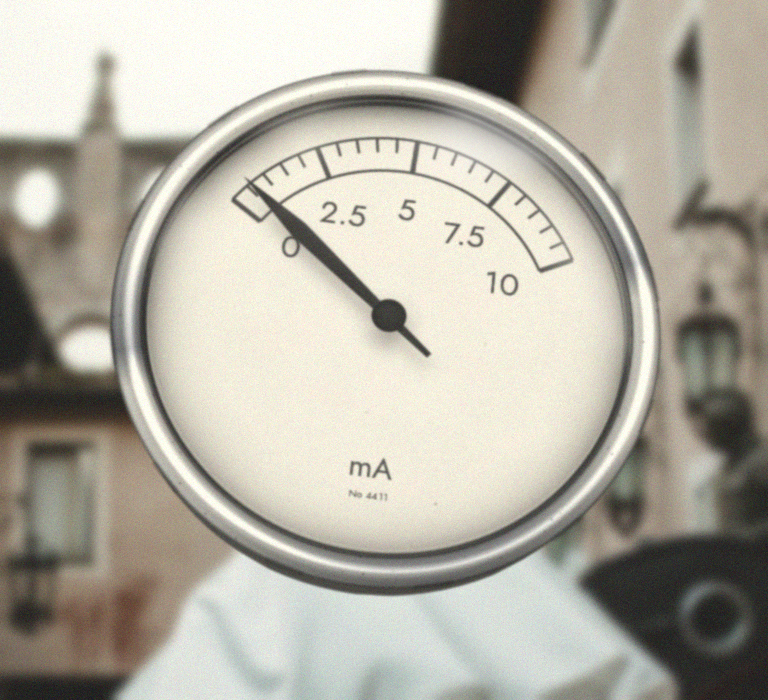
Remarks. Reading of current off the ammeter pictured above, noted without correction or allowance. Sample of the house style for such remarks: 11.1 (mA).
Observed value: 0.5 (mA)
